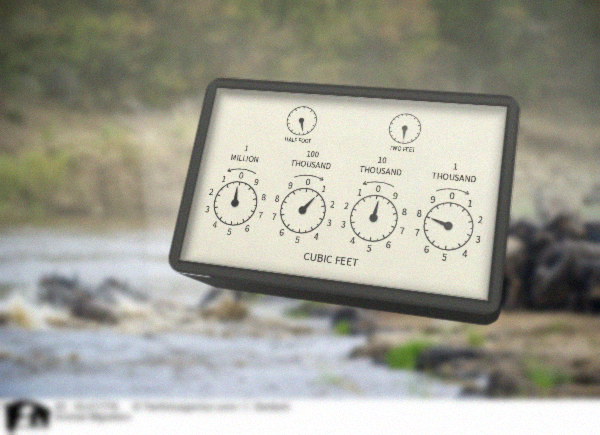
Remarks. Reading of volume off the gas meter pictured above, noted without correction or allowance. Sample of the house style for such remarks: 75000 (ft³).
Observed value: 9800 (ft³)
